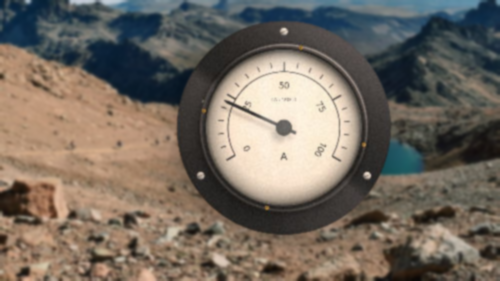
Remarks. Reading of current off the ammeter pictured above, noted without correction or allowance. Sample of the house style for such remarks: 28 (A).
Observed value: 22.5 (A)
